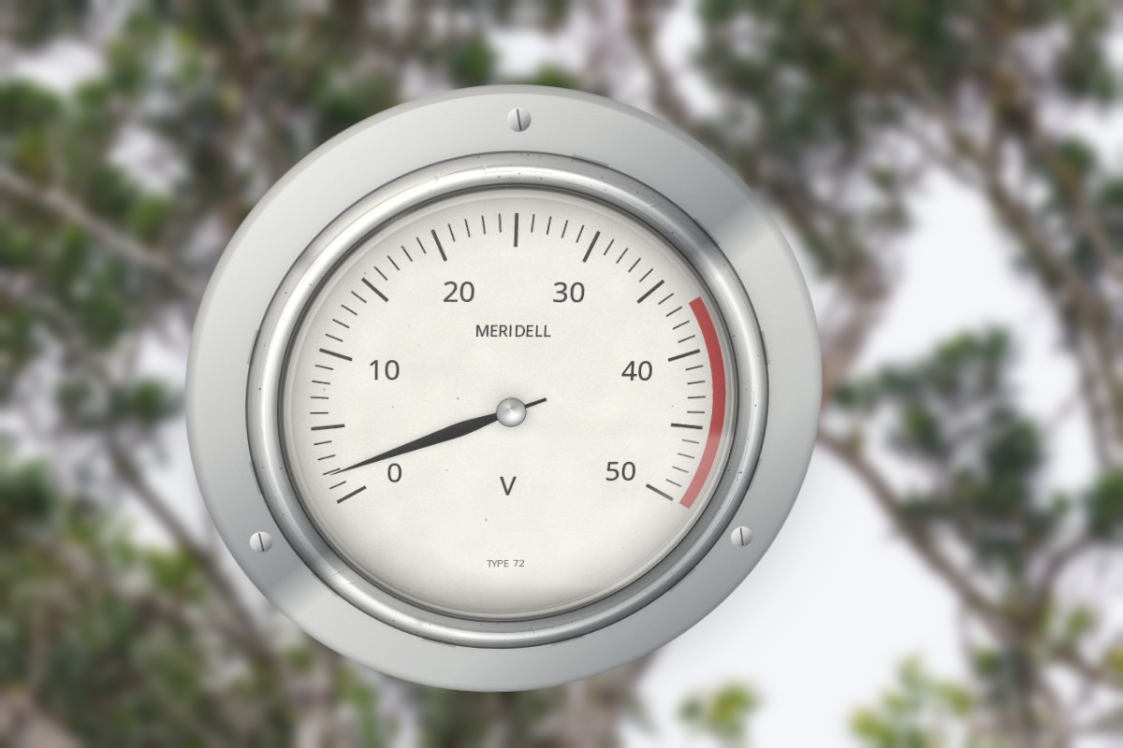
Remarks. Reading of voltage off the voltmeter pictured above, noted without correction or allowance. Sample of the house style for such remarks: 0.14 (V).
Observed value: 2 (V)
